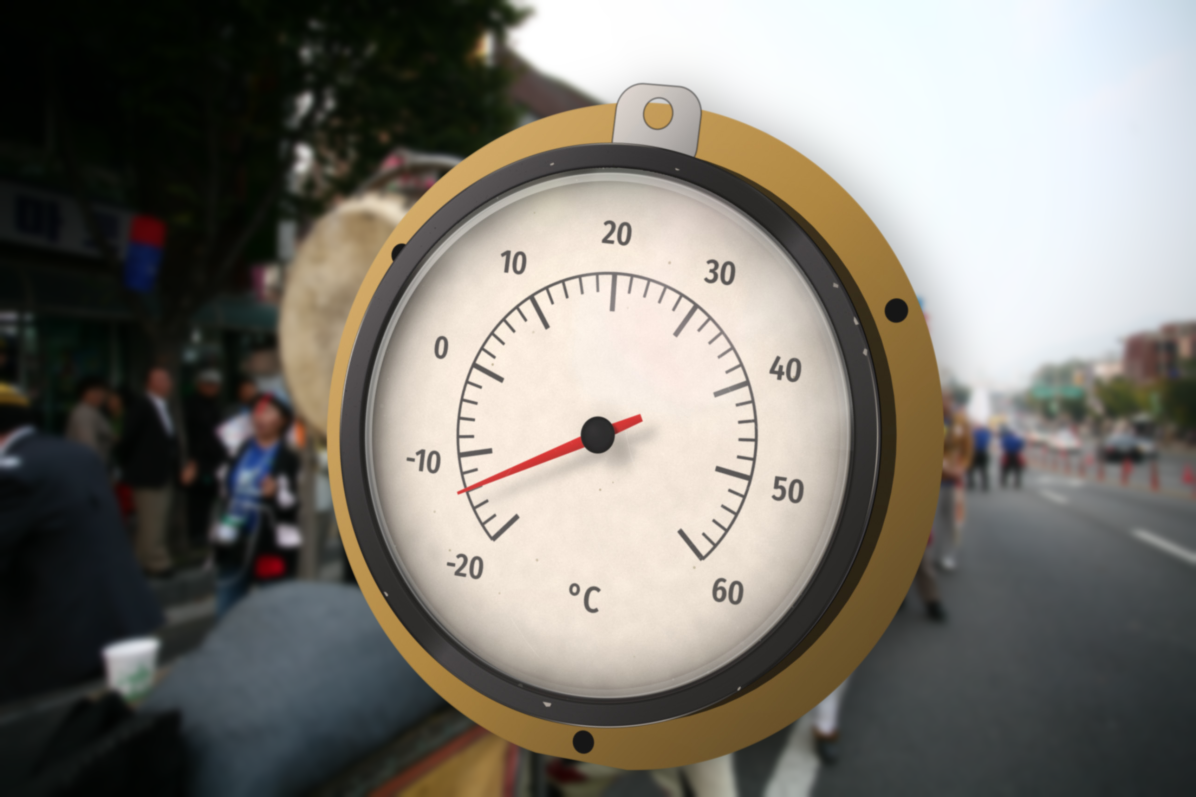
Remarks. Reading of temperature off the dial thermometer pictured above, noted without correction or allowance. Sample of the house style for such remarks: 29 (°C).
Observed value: -14 (°C)
